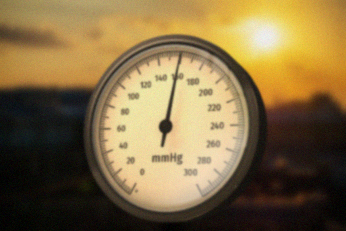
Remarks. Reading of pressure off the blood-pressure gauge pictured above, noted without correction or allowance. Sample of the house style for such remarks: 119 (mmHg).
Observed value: 160 (mmHg)
